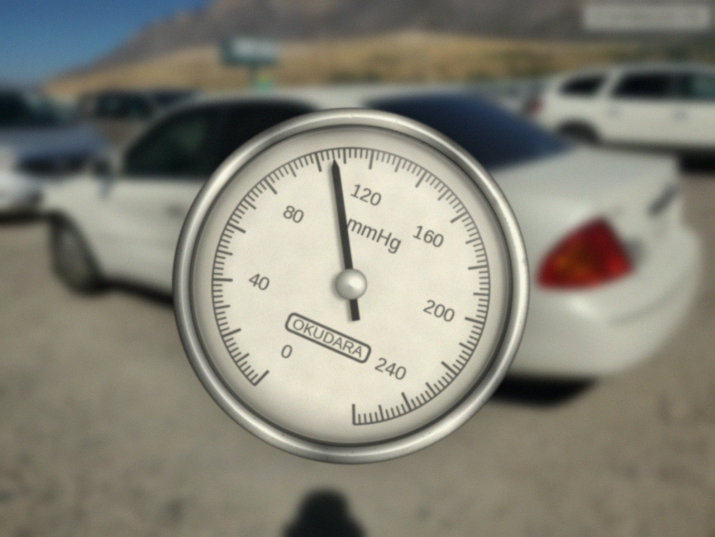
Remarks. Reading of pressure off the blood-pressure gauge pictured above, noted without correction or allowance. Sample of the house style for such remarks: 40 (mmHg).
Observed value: 106 (mmHg)
